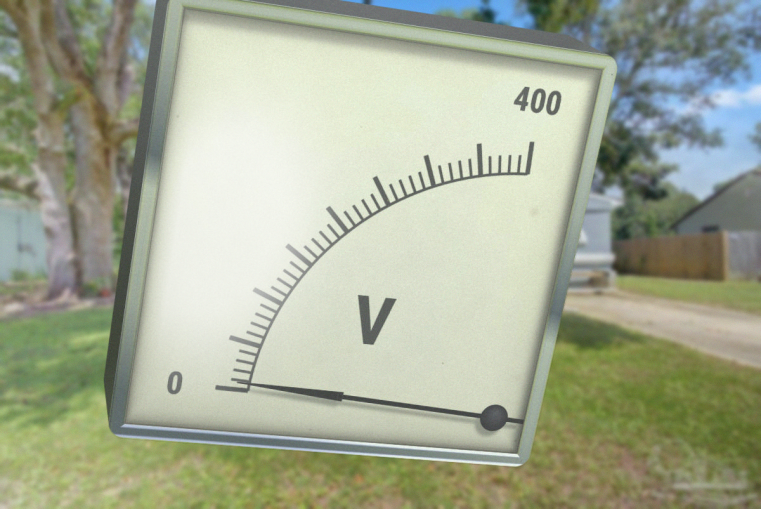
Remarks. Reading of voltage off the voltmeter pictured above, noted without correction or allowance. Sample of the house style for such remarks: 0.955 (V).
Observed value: 10 (V)
